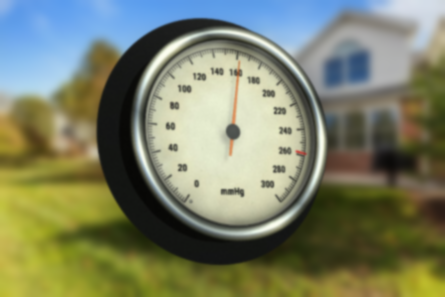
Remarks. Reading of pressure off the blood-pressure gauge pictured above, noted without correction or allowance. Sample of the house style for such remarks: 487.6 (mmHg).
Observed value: 160 (mmHg)
